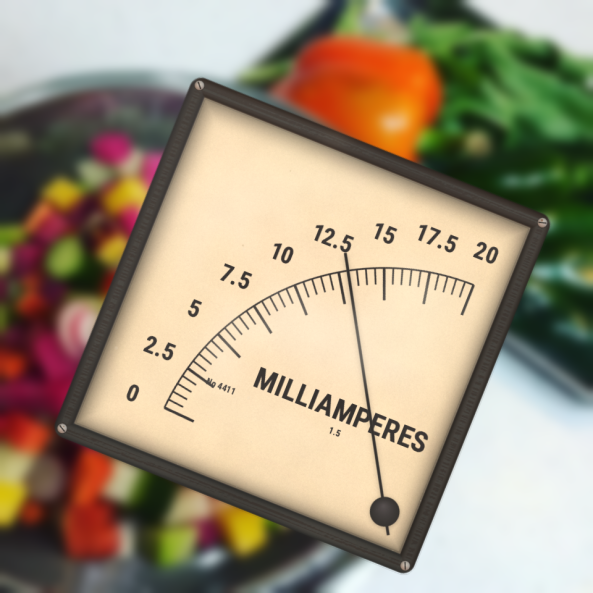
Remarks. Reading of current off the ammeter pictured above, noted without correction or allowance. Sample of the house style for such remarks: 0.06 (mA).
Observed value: 13 (mA)
